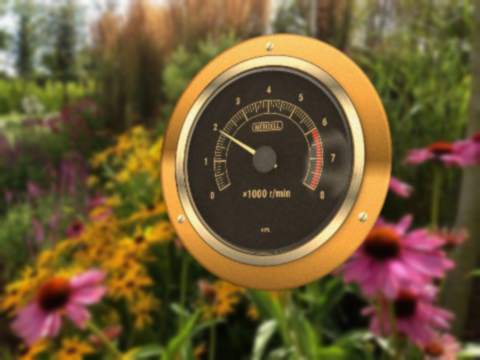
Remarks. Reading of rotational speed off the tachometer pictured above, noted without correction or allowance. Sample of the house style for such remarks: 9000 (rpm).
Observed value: 2000 (rpm)
